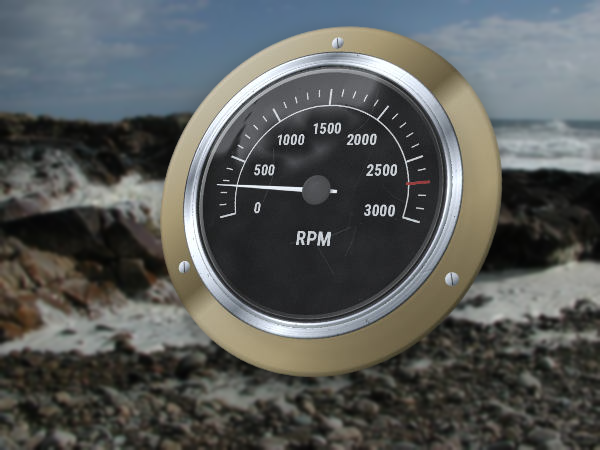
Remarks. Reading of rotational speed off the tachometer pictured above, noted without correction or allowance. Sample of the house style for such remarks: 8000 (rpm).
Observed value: 250 (rpm)
